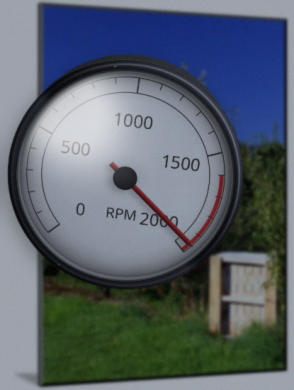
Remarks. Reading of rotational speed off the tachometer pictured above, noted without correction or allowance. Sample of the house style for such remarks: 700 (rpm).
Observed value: 1950 (rpm)
